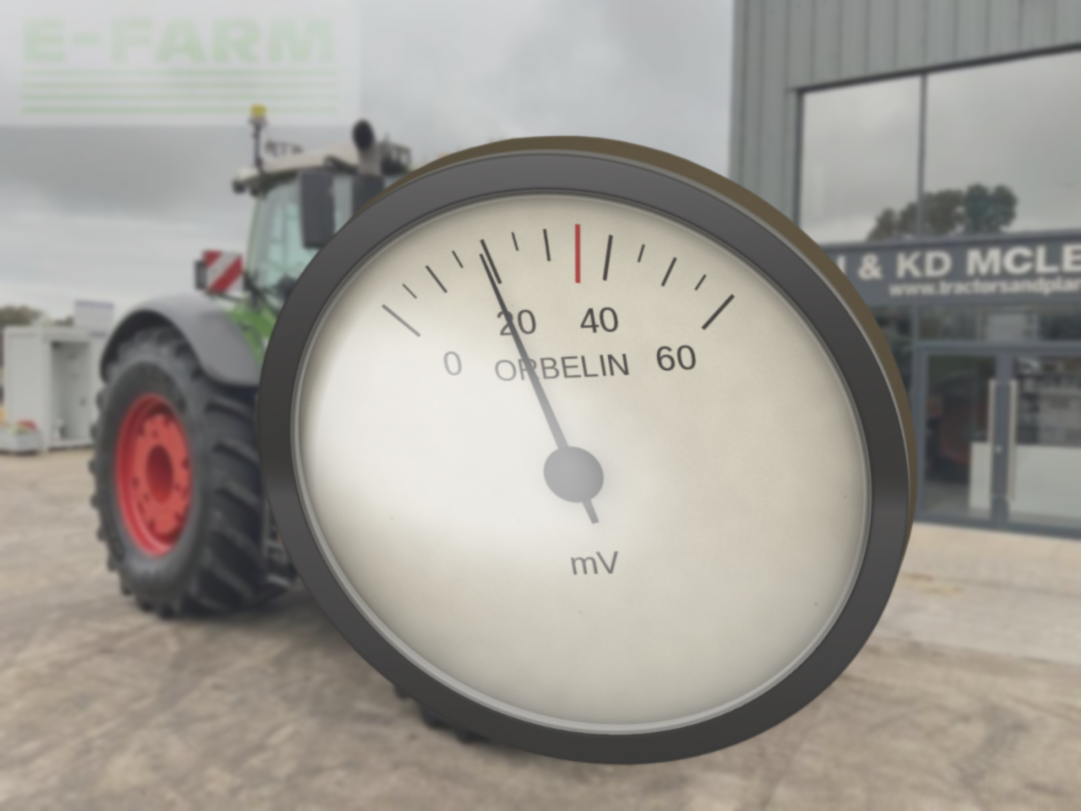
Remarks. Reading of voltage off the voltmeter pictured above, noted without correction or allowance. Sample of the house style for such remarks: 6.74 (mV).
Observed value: 20 (mV)
